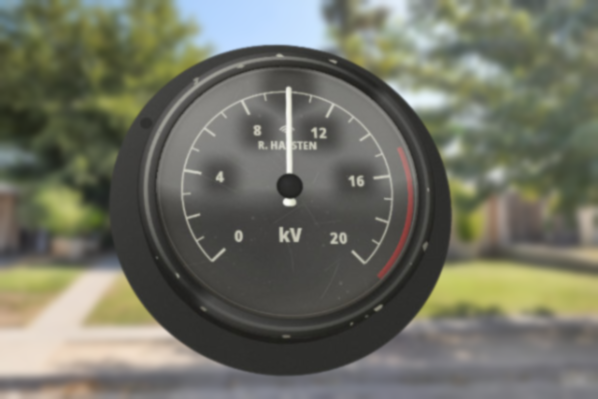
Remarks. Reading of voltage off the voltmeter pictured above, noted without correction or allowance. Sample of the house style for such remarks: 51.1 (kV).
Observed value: 10 (kV)
